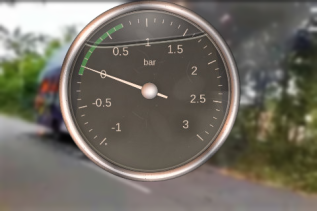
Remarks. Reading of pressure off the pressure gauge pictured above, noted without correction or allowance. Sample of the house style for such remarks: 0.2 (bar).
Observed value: 0 (bar)
